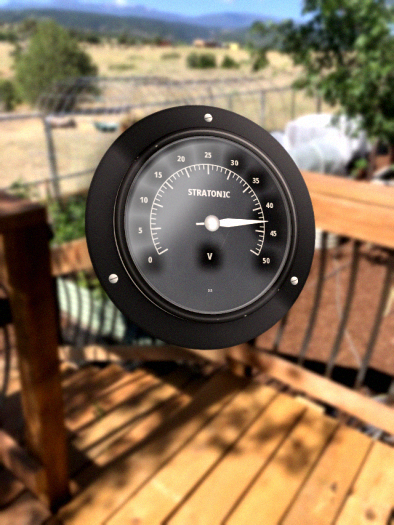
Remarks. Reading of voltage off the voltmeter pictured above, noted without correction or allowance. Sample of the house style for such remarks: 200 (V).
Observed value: 43 (V)
